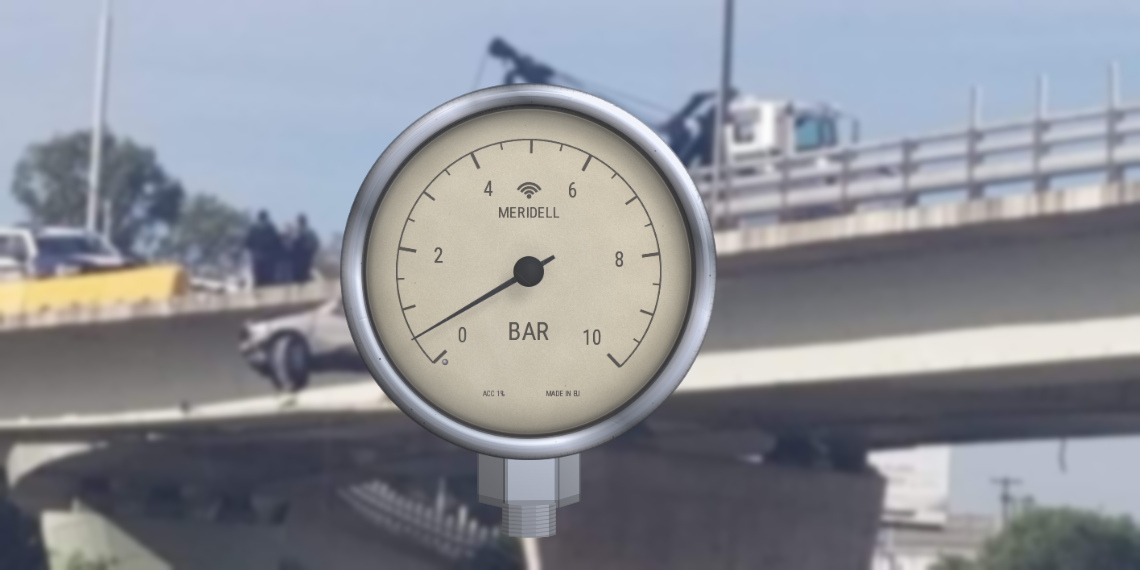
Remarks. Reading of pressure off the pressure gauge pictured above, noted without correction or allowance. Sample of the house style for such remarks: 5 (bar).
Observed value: 0.5 (bar)
